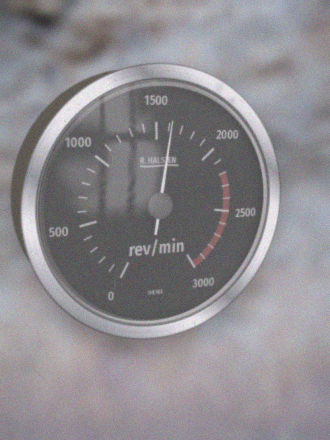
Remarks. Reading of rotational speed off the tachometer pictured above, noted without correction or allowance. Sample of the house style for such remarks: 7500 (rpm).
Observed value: 1600 (rpm)
